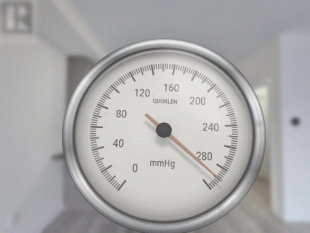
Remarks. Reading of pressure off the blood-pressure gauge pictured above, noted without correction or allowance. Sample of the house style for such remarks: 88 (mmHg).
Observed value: 290 (mmHg)
